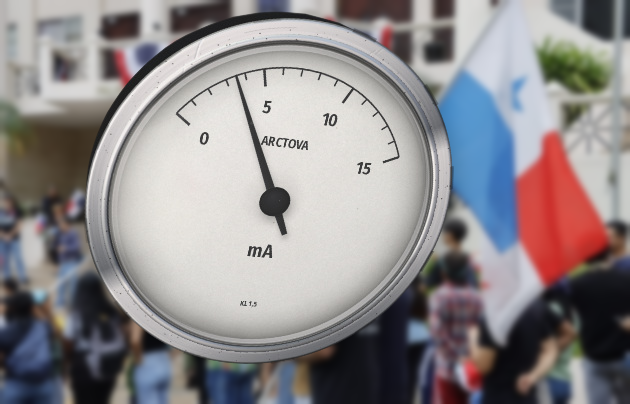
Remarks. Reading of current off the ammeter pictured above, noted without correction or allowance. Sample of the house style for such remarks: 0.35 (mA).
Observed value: 3.5 (mA)
